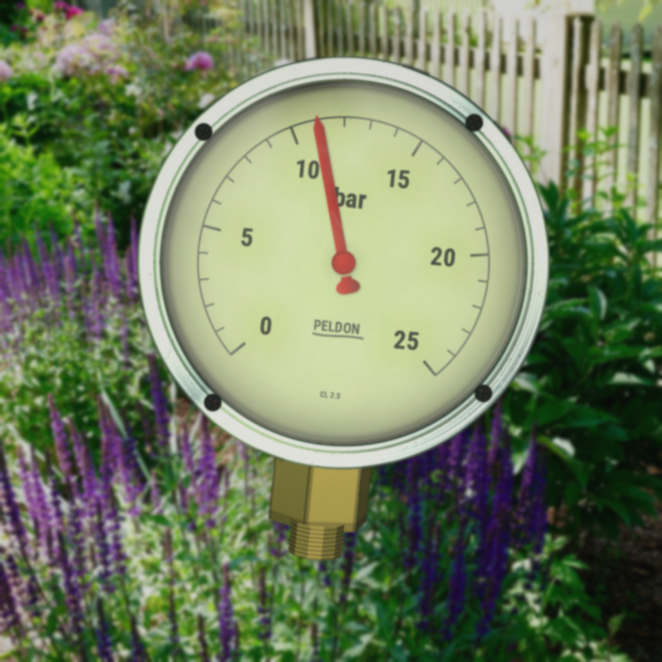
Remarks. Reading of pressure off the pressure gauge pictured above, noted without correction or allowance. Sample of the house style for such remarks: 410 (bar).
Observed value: 11 (bar)
